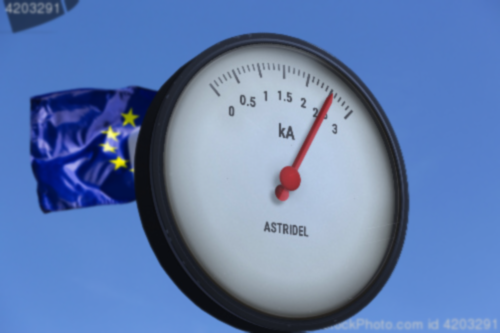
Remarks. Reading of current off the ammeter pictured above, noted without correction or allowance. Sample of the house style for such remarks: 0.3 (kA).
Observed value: 2.5 (kA)
